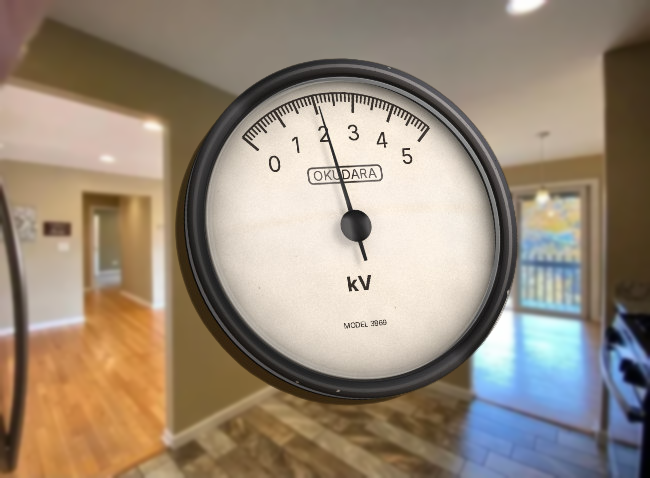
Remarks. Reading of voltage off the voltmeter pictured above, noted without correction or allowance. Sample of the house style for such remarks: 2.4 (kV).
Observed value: 2 (kV)
